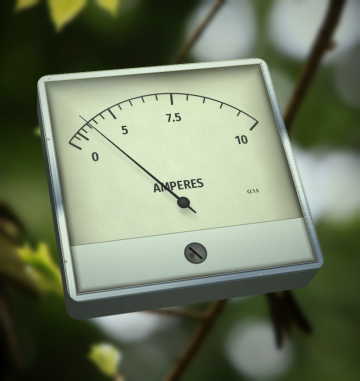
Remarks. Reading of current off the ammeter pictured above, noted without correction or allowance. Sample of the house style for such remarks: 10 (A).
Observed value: 3.5 (A)
